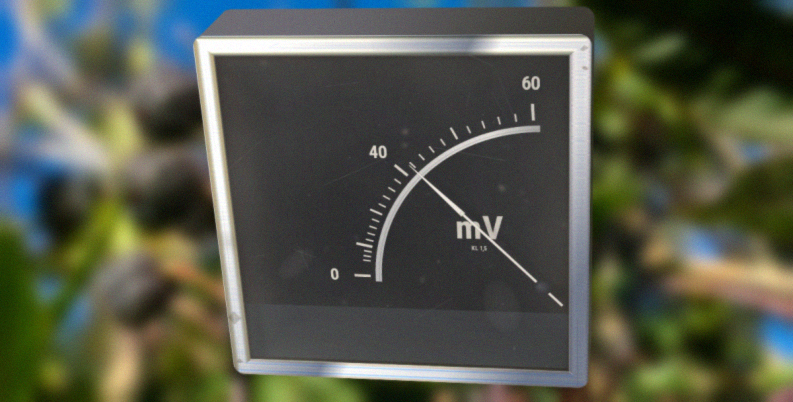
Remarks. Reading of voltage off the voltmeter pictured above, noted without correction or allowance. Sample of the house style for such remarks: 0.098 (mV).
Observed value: 42 (mV)
